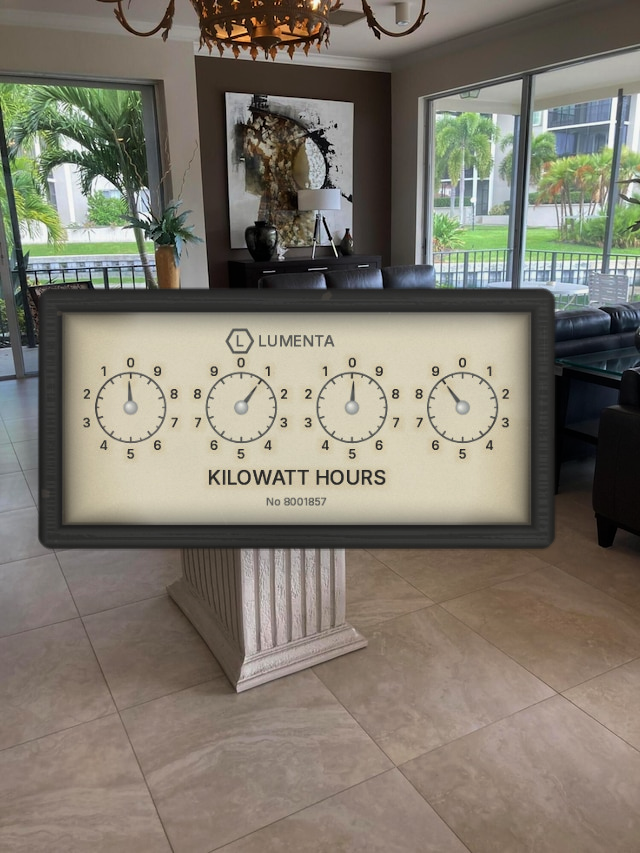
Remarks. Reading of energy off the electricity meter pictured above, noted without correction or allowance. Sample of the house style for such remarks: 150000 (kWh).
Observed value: 99 (kWh)
